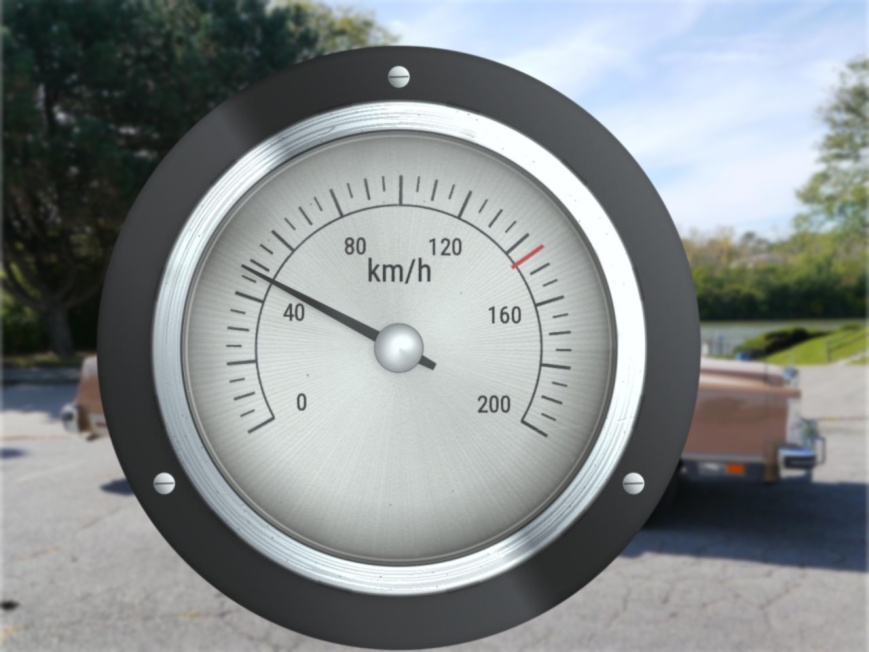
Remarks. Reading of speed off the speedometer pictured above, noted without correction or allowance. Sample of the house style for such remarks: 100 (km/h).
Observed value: 47.5 (km/h)
